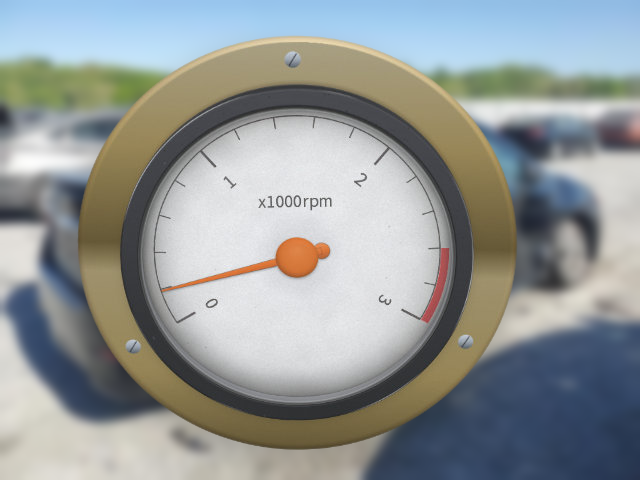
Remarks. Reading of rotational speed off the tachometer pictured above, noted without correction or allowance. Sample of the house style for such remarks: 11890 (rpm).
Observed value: 200 (rpm)
